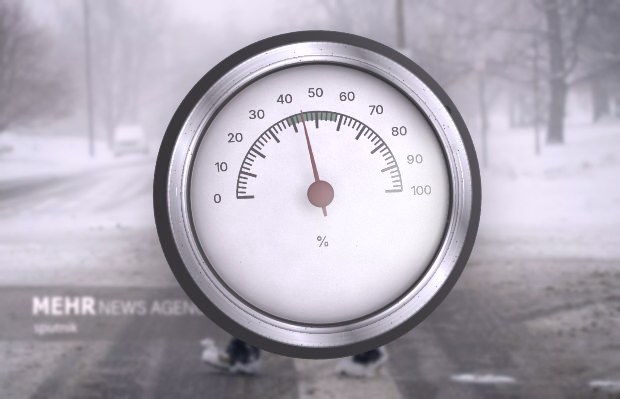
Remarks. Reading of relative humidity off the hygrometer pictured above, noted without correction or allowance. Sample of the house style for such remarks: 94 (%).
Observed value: 44 (%)
